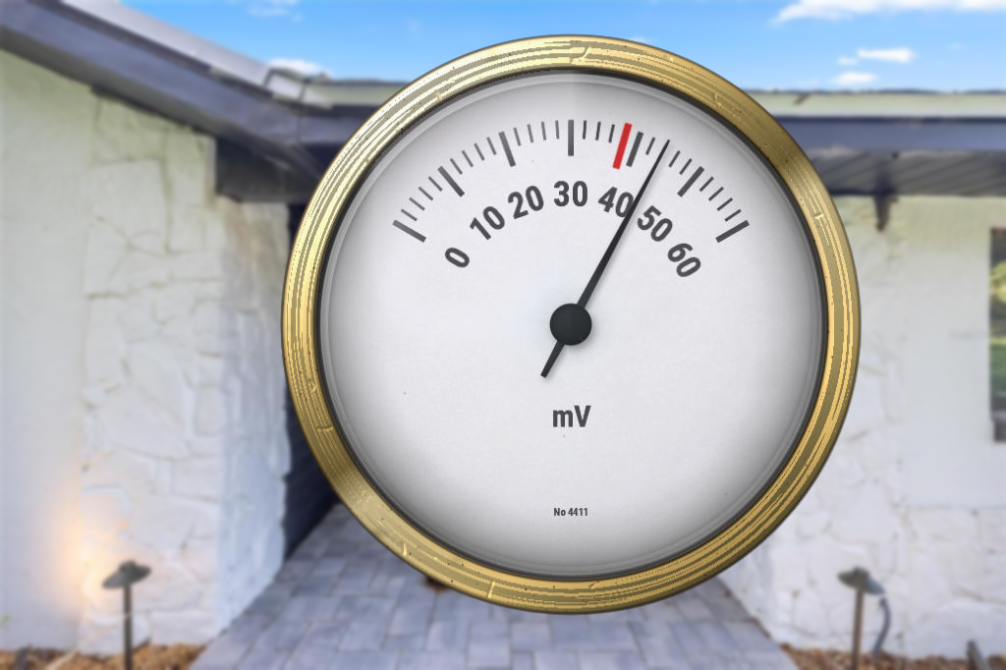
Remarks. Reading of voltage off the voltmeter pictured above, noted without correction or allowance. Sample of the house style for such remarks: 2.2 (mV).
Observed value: 44 (mV)
